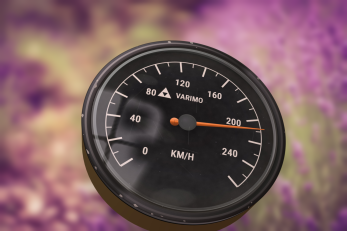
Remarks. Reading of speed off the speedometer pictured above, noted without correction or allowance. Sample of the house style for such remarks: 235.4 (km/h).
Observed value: 210 (km/h)
